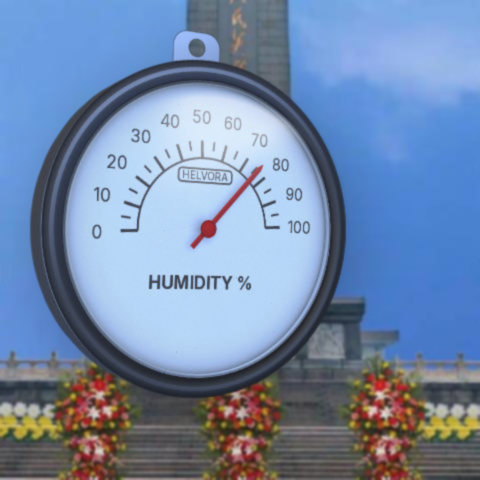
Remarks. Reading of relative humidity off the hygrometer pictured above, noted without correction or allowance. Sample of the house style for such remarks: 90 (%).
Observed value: 75 (%)
